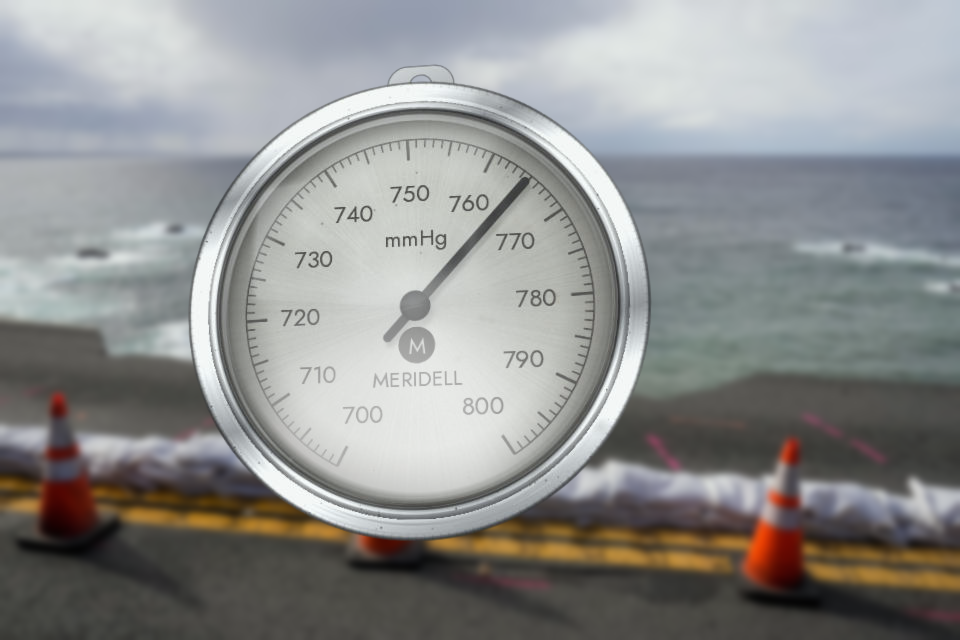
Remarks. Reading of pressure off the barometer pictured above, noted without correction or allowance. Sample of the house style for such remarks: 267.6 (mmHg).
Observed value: 765 (mmHg)
